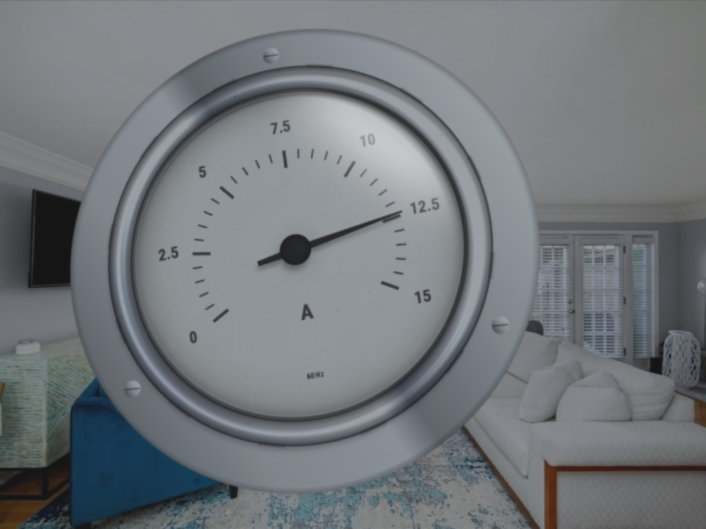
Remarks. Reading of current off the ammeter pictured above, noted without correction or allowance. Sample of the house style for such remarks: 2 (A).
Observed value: 12.5 (A)
